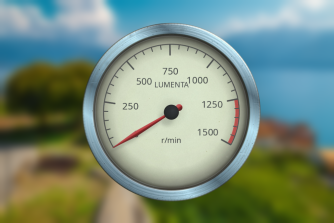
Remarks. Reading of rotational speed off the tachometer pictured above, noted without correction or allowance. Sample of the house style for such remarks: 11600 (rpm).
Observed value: 0 (rpm)
